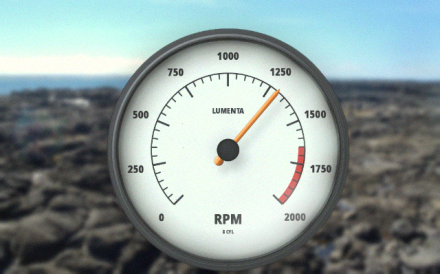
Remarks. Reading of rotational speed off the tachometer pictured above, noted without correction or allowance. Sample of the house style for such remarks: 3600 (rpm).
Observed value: 1300 (rpm)
